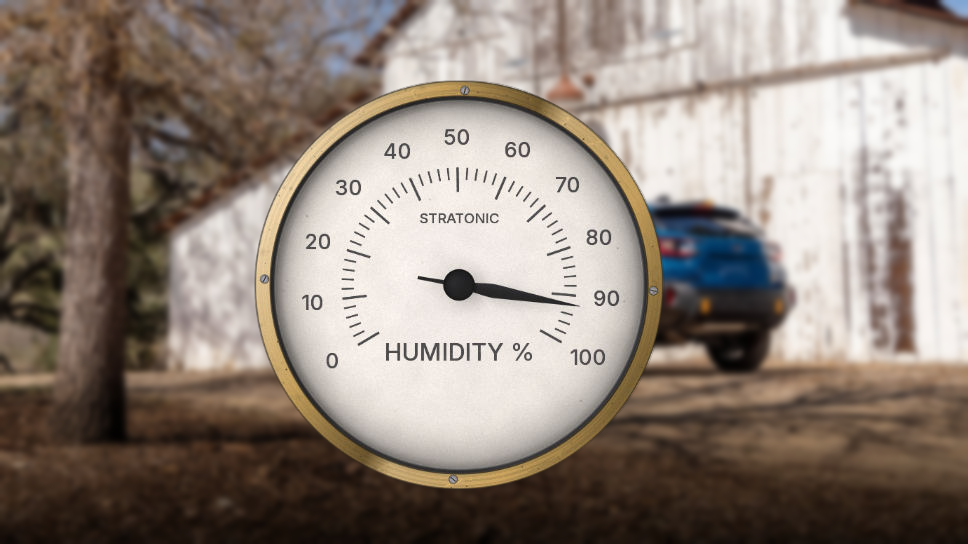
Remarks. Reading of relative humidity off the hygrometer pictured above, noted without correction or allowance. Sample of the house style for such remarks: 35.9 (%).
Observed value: 92 (%)
